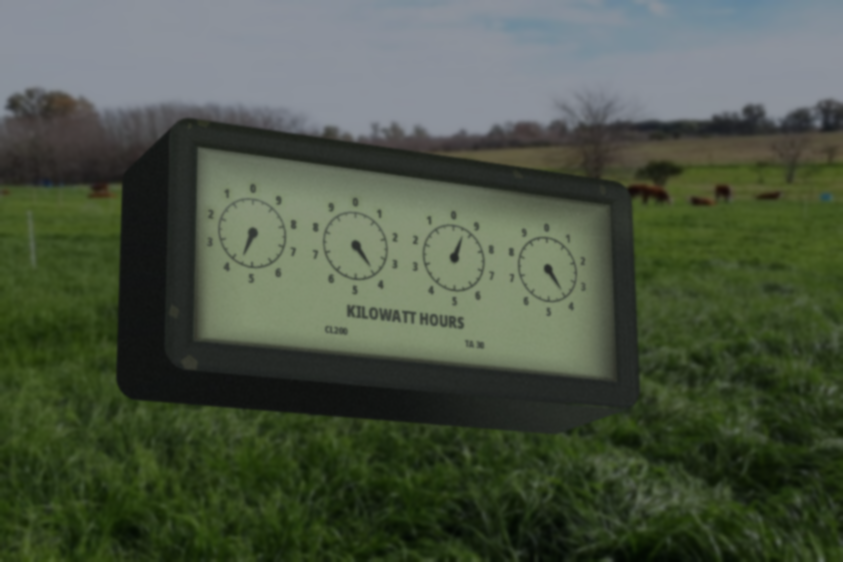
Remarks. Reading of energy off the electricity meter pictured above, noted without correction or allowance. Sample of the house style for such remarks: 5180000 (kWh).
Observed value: 4394 (kWh)
